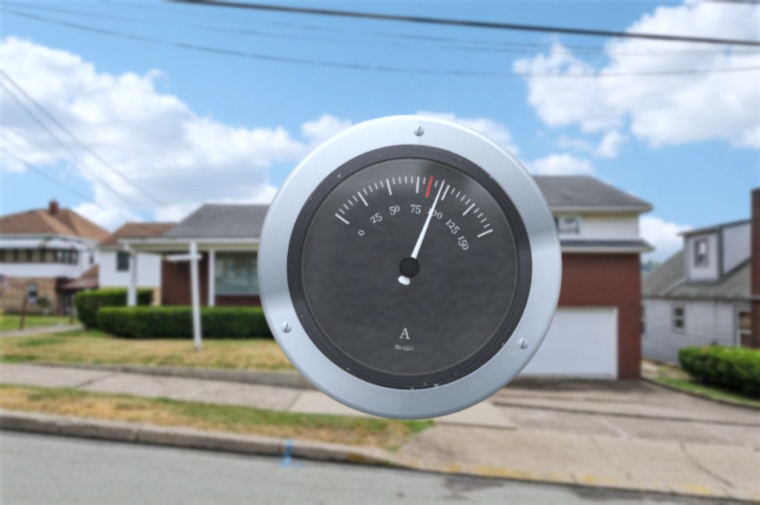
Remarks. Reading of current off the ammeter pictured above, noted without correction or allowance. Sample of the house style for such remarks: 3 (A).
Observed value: 95 (A)
